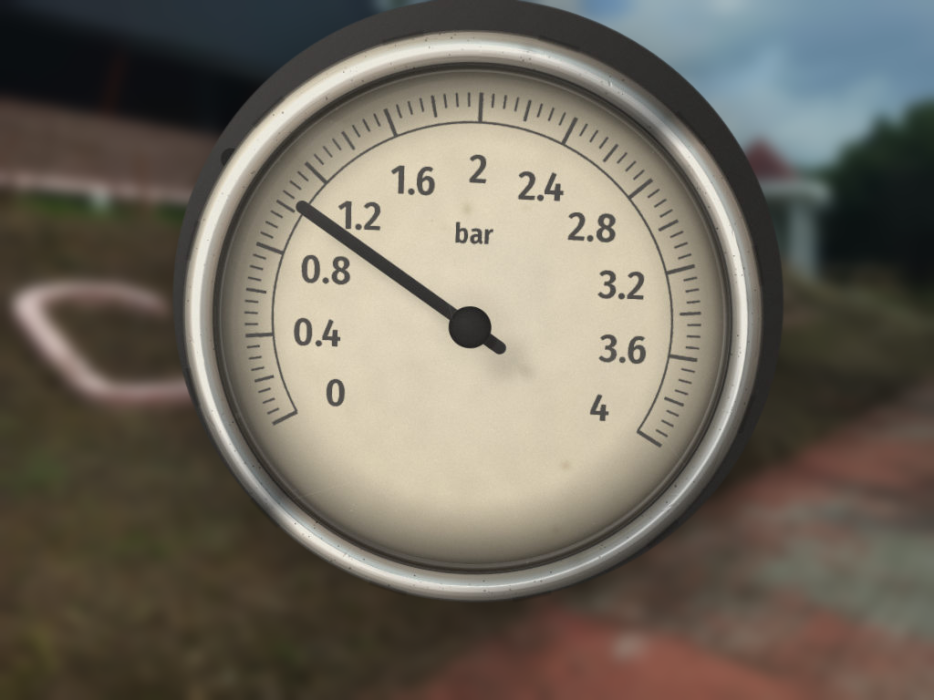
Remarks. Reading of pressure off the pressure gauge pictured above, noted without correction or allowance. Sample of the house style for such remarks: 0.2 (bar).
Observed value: 1.05 (bar)
